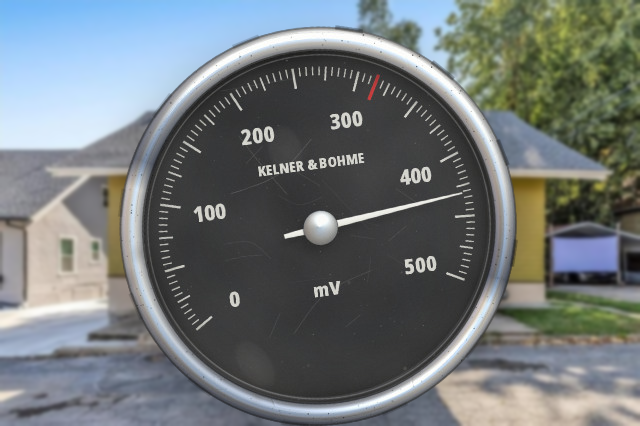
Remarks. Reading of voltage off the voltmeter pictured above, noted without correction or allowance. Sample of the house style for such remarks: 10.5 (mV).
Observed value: 430 (mV)
